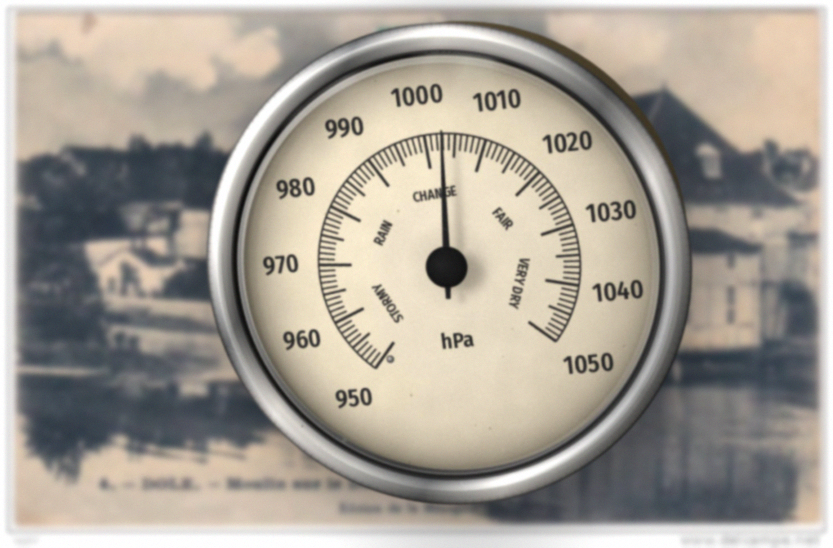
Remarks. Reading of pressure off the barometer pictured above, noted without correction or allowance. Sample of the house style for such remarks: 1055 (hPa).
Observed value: 1003 (hPa)
